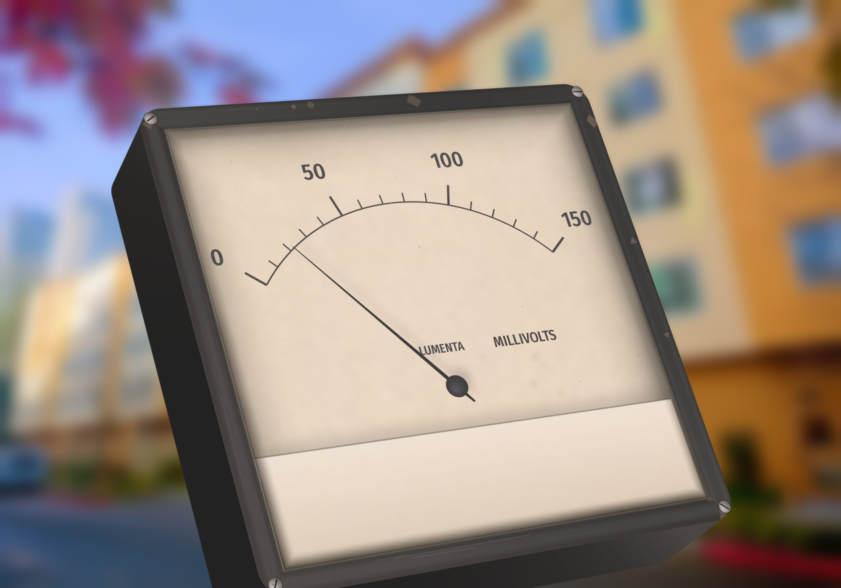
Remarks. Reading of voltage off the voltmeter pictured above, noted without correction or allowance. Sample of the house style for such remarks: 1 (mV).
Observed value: 20 (mV)
